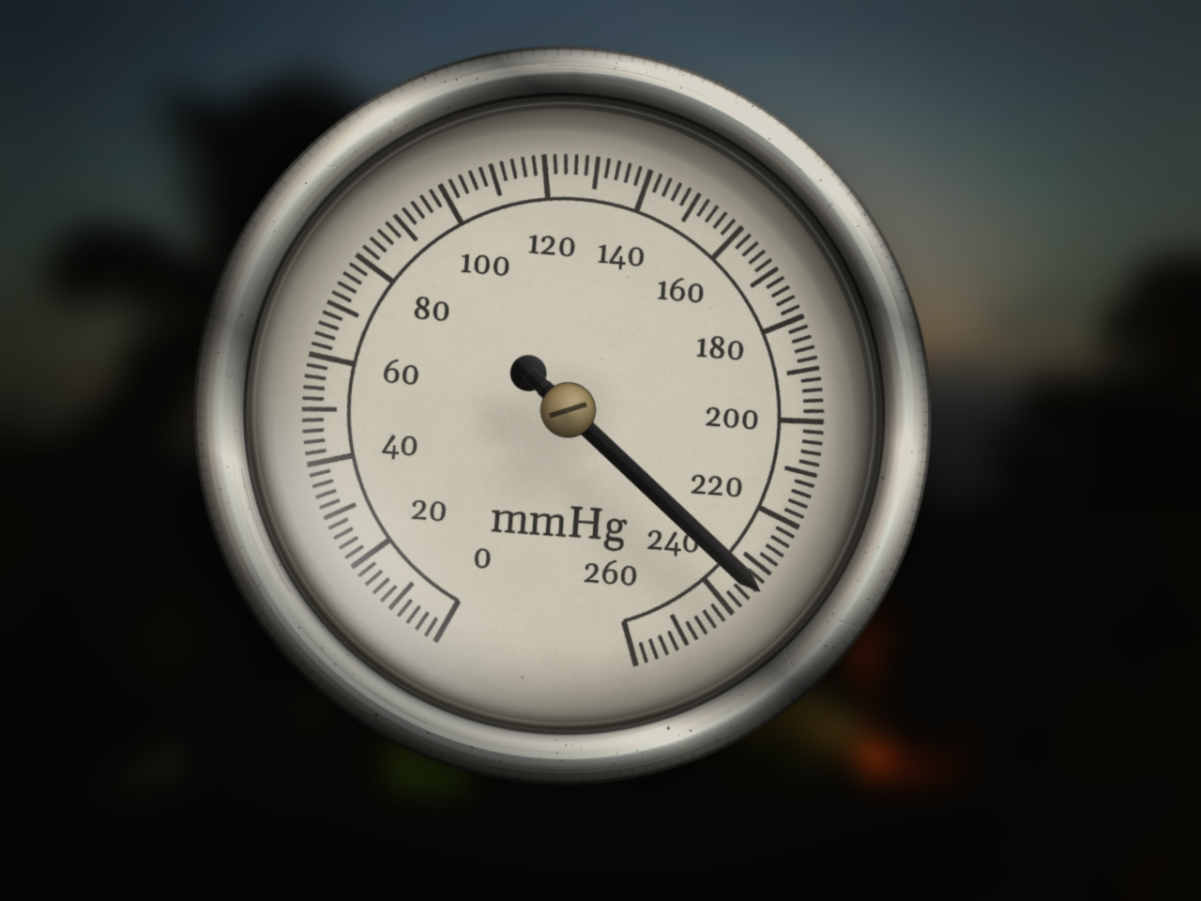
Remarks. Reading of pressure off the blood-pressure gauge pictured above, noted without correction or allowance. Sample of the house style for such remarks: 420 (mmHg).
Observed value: 234 (mmHg)
